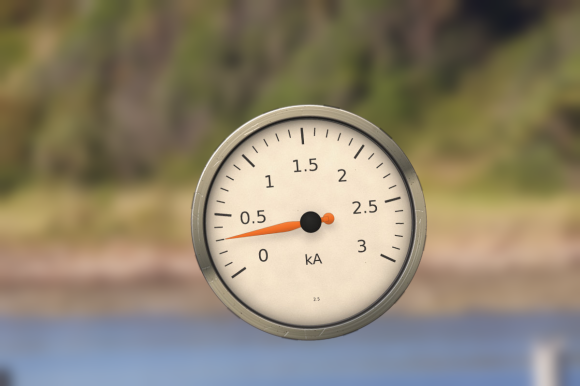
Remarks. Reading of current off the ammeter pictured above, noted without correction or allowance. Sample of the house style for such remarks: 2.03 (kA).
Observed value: 0.3 (kA)
